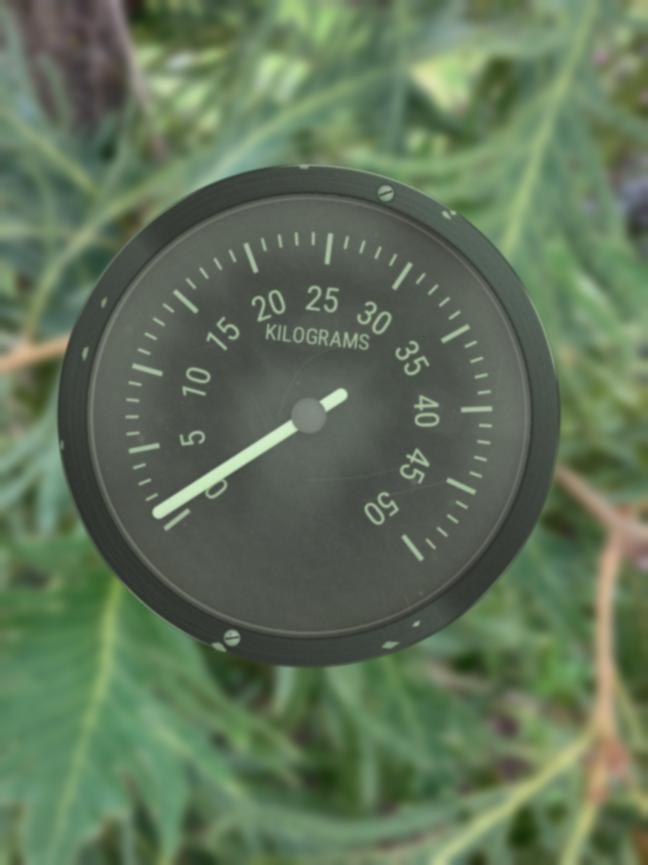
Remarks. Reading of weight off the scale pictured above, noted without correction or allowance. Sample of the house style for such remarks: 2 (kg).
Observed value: 1 (kg)
